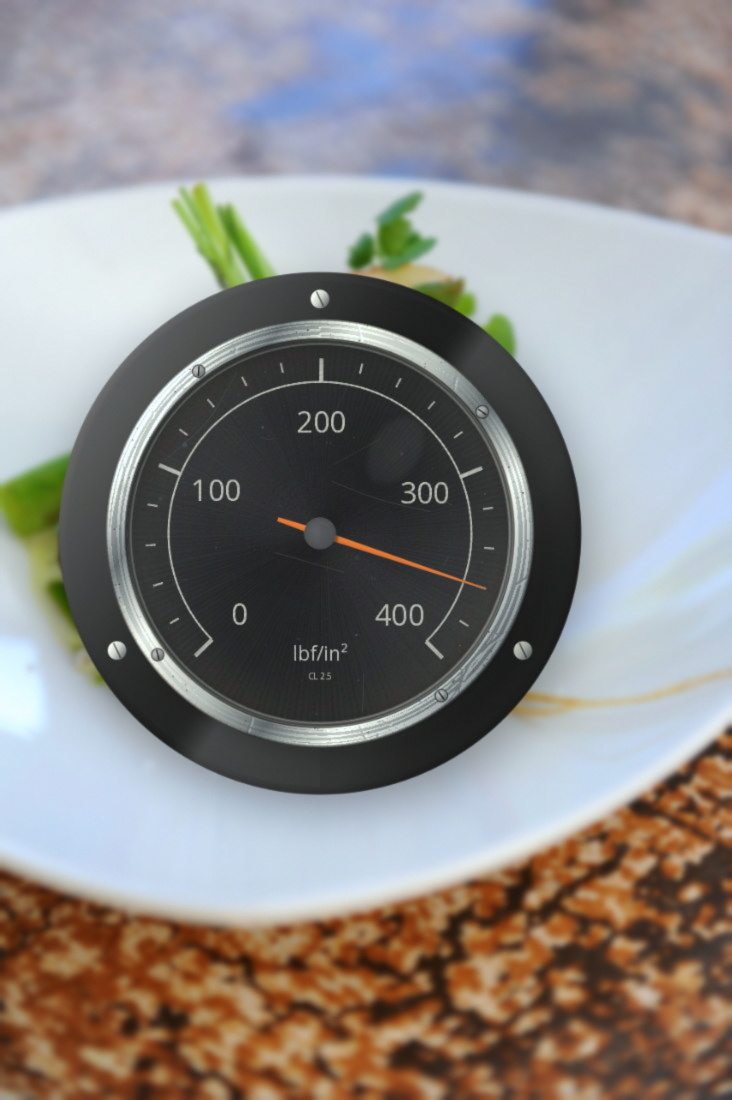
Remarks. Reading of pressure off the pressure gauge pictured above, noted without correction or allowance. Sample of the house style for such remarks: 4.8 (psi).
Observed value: 360 (psi)
